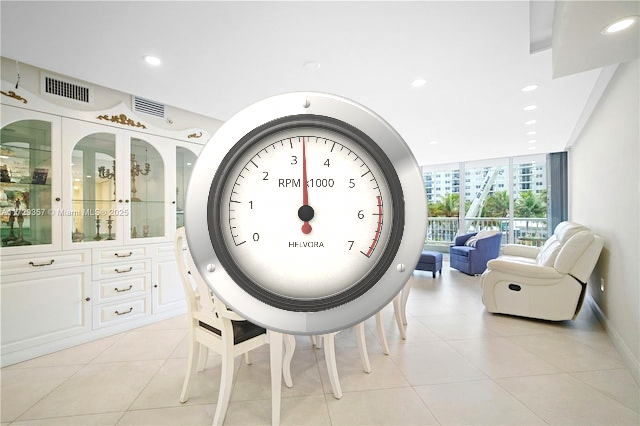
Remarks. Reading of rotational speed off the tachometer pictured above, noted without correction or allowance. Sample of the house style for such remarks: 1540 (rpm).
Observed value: 3300 (rpm)
